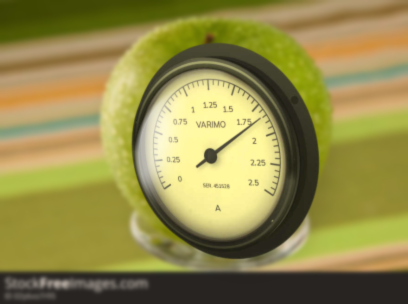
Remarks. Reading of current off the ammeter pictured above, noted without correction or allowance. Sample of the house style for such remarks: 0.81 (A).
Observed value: 1.85 (A)
